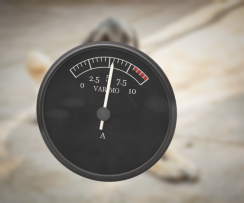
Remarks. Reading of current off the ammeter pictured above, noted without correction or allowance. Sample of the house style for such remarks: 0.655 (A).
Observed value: 5.5 (A)
